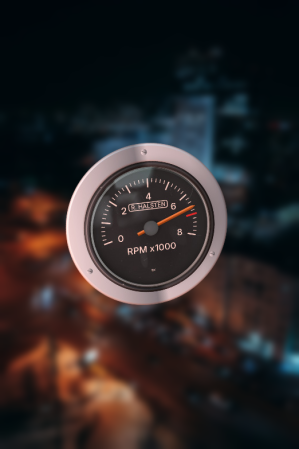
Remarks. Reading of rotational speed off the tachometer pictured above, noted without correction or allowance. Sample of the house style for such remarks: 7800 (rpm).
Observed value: 6600 (rpm)
